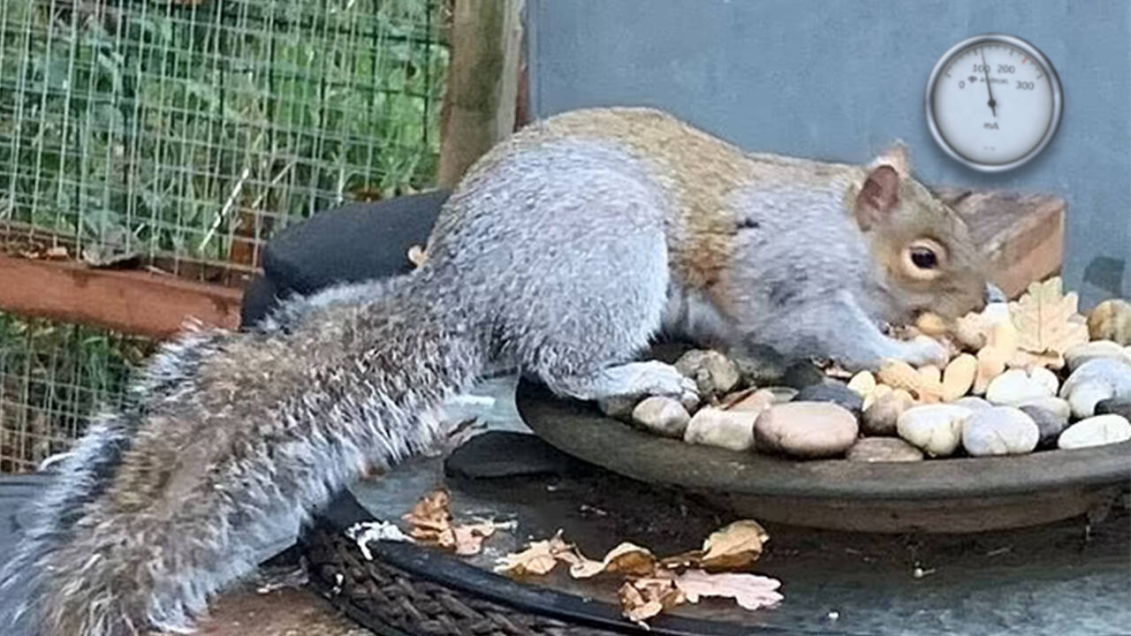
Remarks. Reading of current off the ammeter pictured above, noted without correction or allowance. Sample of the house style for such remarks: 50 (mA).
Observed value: 120 (mA)
